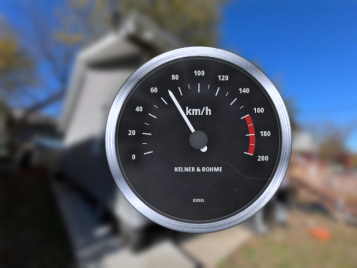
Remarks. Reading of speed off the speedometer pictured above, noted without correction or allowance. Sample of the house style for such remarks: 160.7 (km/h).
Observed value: 70 (km/h)
